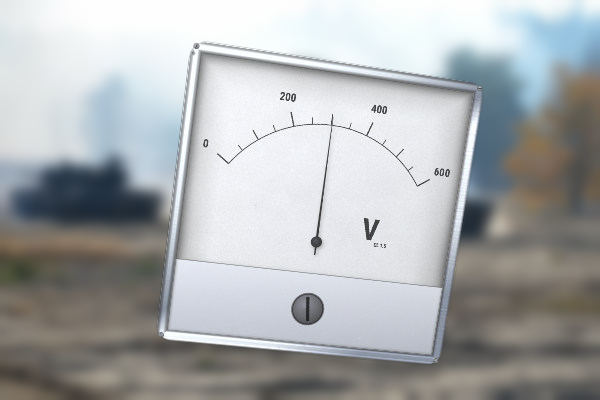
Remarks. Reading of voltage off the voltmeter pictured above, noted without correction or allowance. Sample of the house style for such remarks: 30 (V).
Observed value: 300 (V)
